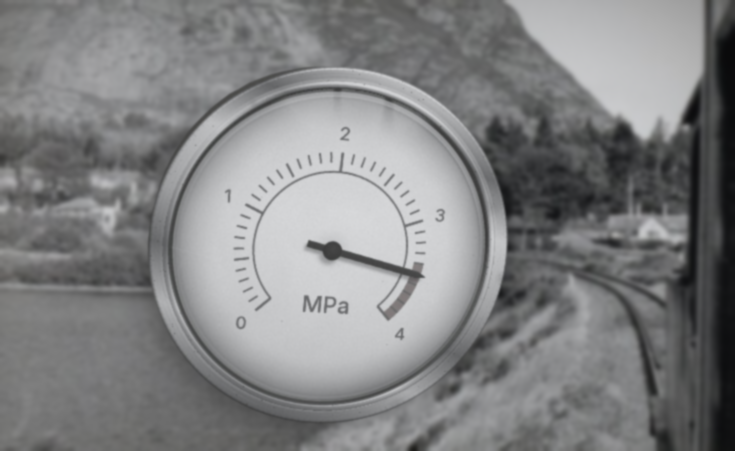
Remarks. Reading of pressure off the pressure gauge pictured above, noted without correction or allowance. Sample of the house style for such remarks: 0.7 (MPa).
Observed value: 3.5 (MPa)
